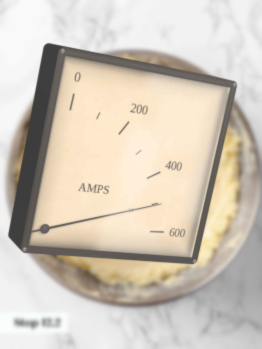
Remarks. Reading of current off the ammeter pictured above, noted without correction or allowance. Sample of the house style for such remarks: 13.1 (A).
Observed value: 500 (A)
